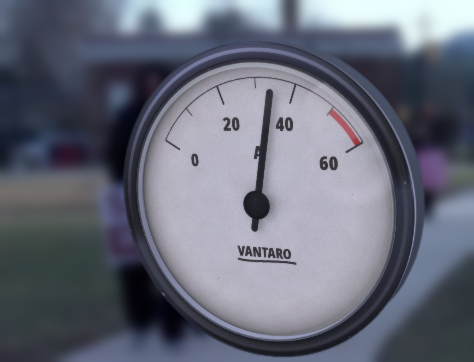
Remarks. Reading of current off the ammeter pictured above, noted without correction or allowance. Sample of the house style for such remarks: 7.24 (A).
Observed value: 35 (A)
